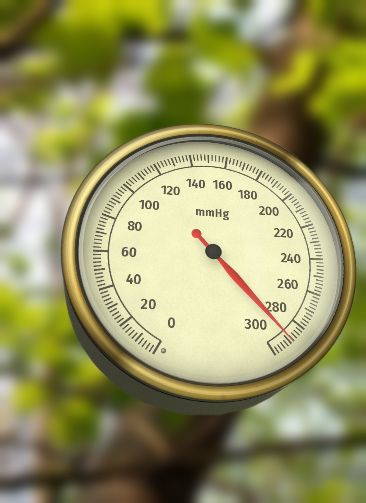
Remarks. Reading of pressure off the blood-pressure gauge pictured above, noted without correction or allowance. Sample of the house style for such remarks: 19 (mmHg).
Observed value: 290 (mmHg)
